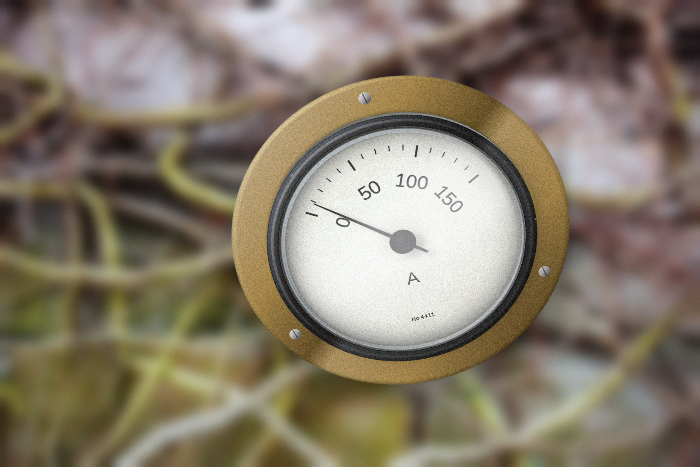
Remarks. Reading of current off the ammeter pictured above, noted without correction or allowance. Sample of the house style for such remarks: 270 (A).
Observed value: 10 (A)
